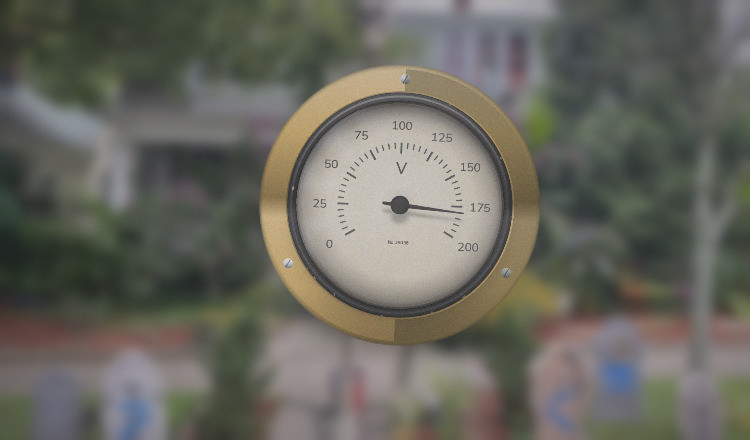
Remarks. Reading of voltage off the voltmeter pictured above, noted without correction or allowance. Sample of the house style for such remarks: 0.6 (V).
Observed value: 180 (V)
